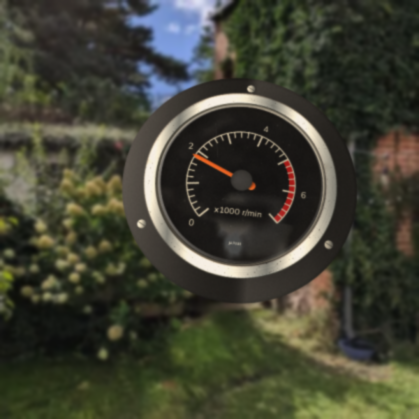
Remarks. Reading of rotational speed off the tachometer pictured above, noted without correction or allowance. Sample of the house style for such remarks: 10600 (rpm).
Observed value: 1800 (rpm)
